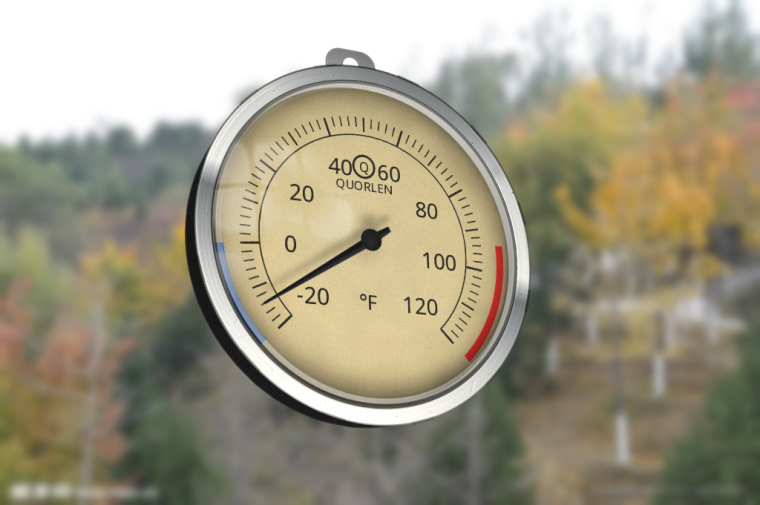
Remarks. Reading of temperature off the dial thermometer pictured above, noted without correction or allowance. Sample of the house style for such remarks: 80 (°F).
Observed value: -14 (°F)
